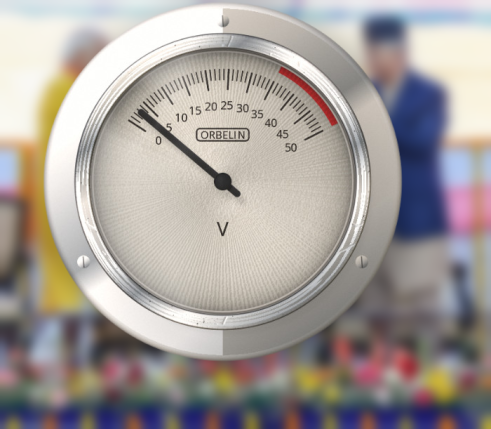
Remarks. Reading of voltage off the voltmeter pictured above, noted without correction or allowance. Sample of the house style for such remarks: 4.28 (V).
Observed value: 3 (V)
